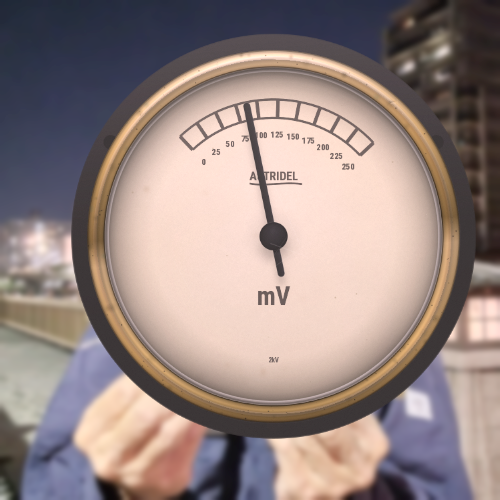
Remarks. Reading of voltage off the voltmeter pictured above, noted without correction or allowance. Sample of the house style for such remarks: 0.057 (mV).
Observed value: 87.5 (mV)
